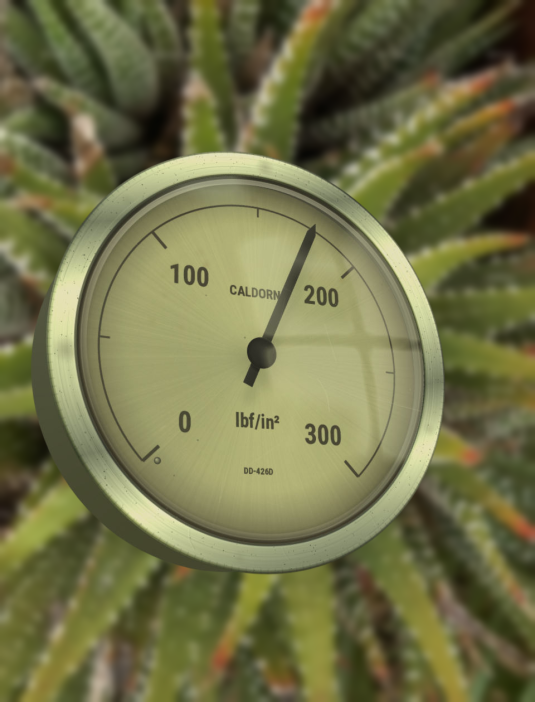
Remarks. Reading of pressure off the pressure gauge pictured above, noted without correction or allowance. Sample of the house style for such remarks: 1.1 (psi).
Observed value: 175 (psi)
